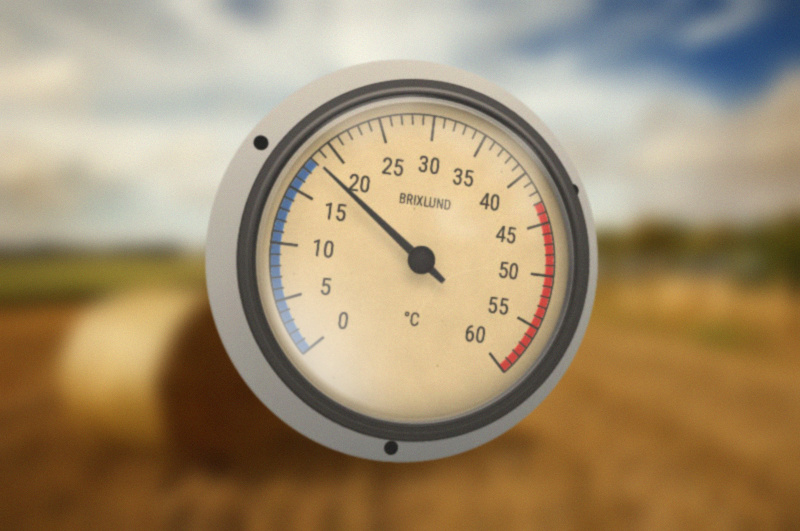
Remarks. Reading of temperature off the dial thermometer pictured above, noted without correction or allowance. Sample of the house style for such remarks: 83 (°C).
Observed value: 18 (°C)
